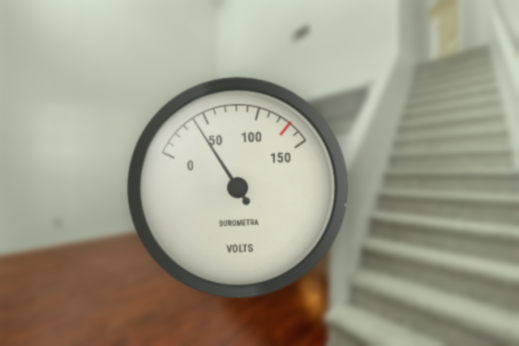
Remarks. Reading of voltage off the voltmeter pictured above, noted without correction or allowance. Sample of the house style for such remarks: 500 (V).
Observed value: 40 (V)
